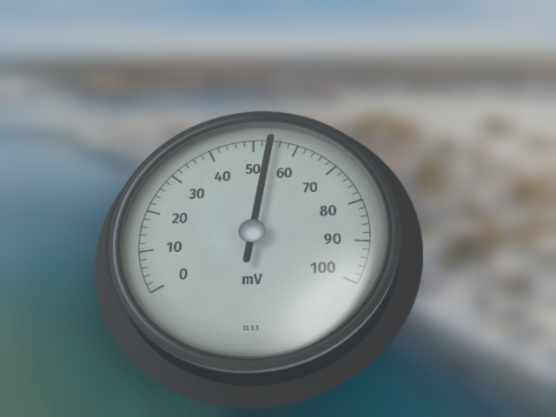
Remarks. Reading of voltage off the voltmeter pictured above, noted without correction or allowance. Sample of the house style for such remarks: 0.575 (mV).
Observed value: 54 (mV)
